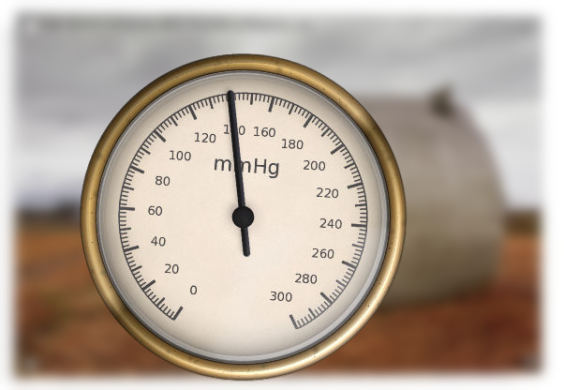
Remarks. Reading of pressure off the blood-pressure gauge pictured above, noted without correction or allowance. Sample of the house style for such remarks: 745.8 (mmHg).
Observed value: 140 (mmHg)
